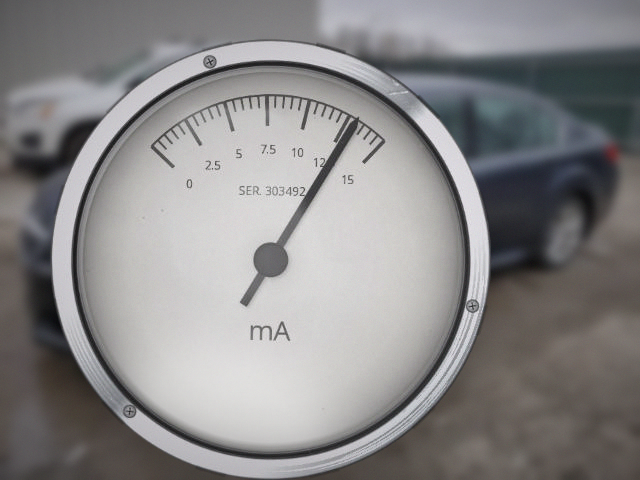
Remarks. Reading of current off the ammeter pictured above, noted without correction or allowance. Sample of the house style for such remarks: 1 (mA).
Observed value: 13 (mA)
